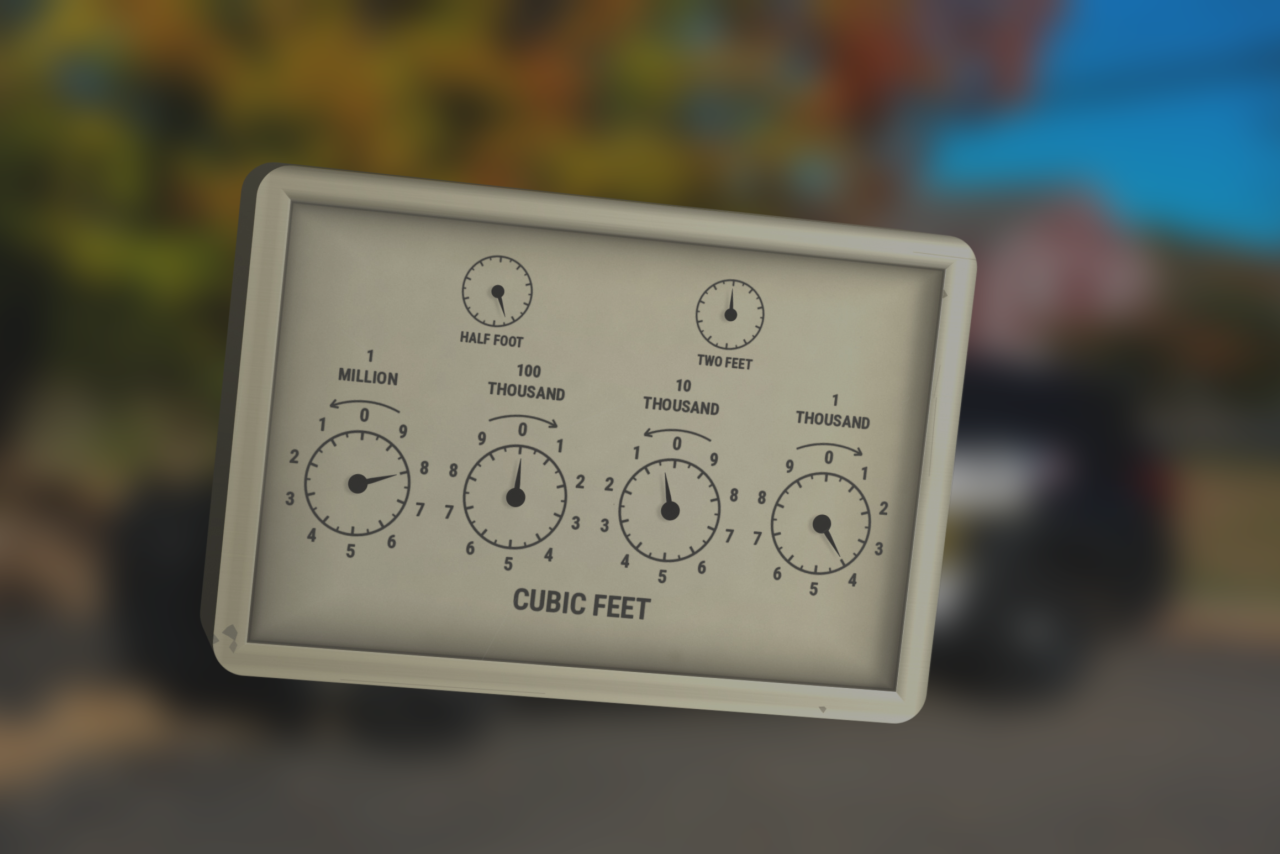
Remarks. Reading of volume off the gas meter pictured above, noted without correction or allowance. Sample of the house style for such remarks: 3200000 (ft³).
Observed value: 800400 (ft³)
